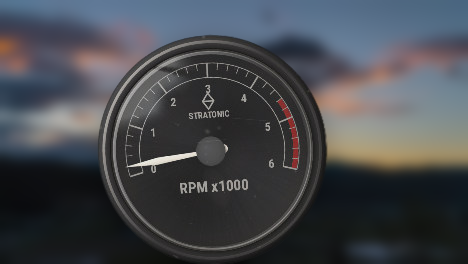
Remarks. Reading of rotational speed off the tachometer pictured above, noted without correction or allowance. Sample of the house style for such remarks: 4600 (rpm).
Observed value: 200 (rpm)
